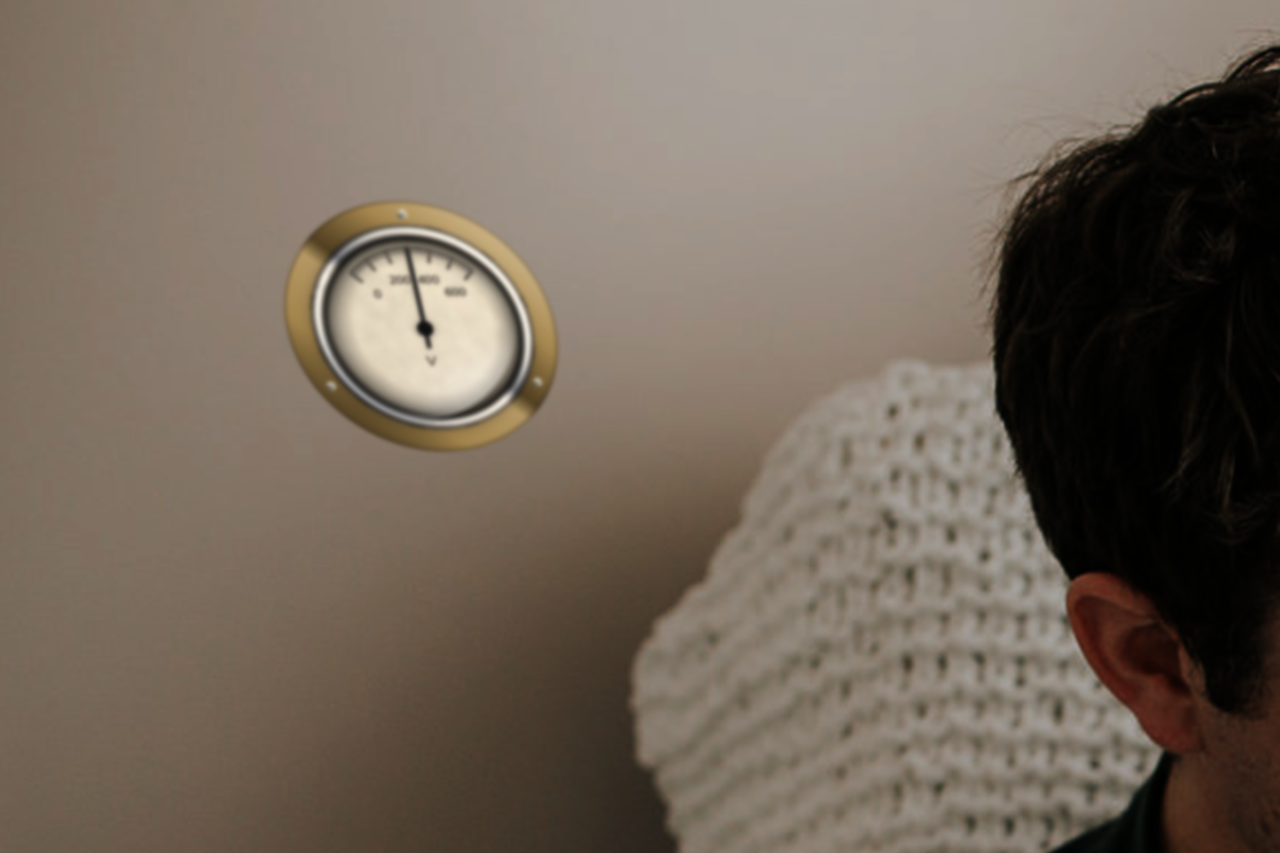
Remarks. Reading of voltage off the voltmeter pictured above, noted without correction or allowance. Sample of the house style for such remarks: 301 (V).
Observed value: 300 (V)
